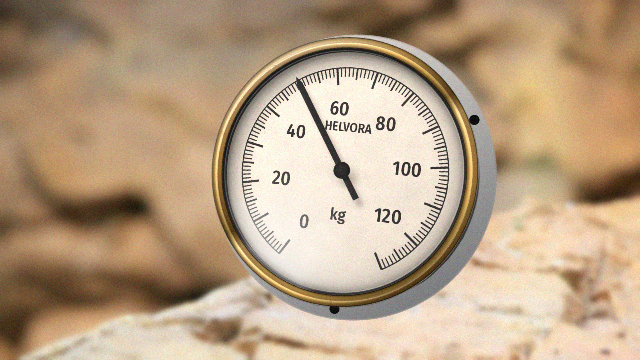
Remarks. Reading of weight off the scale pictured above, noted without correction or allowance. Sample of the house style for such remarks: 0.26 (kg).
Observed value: 50 (kg)
